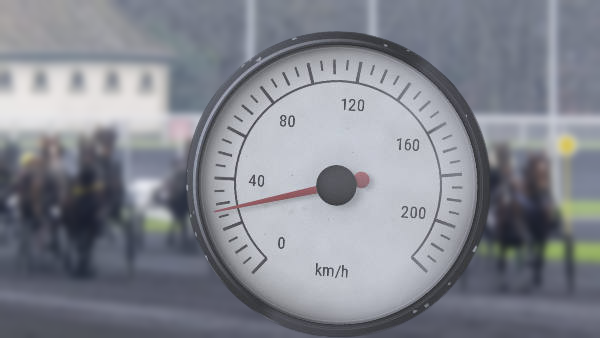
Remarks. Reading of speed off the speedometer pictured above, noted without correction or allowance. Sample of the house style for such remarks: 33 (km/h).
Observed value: 27.5 (km/h)
